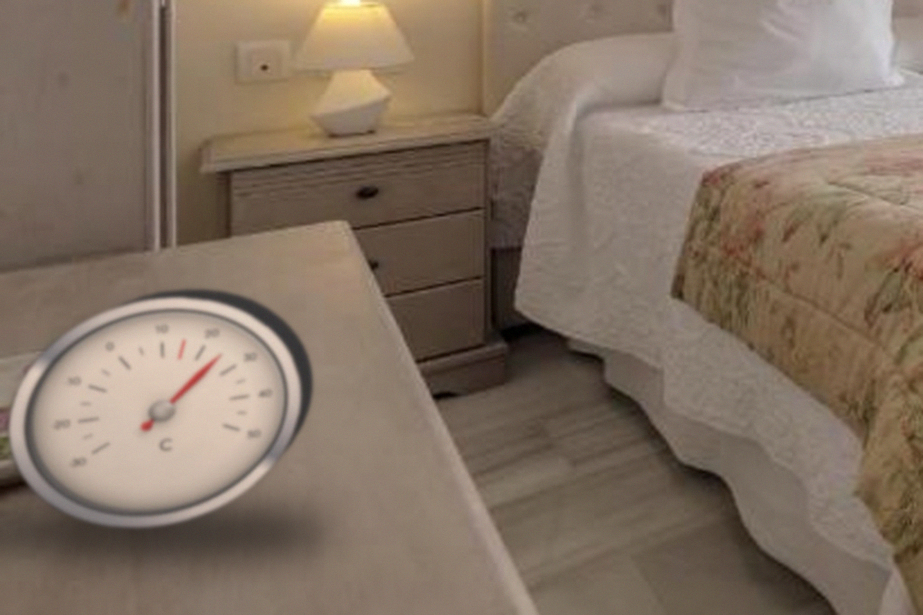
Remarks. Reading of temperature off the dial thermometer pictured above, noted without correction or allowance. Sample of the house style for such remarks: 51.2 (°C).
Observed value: 25 (°C)
